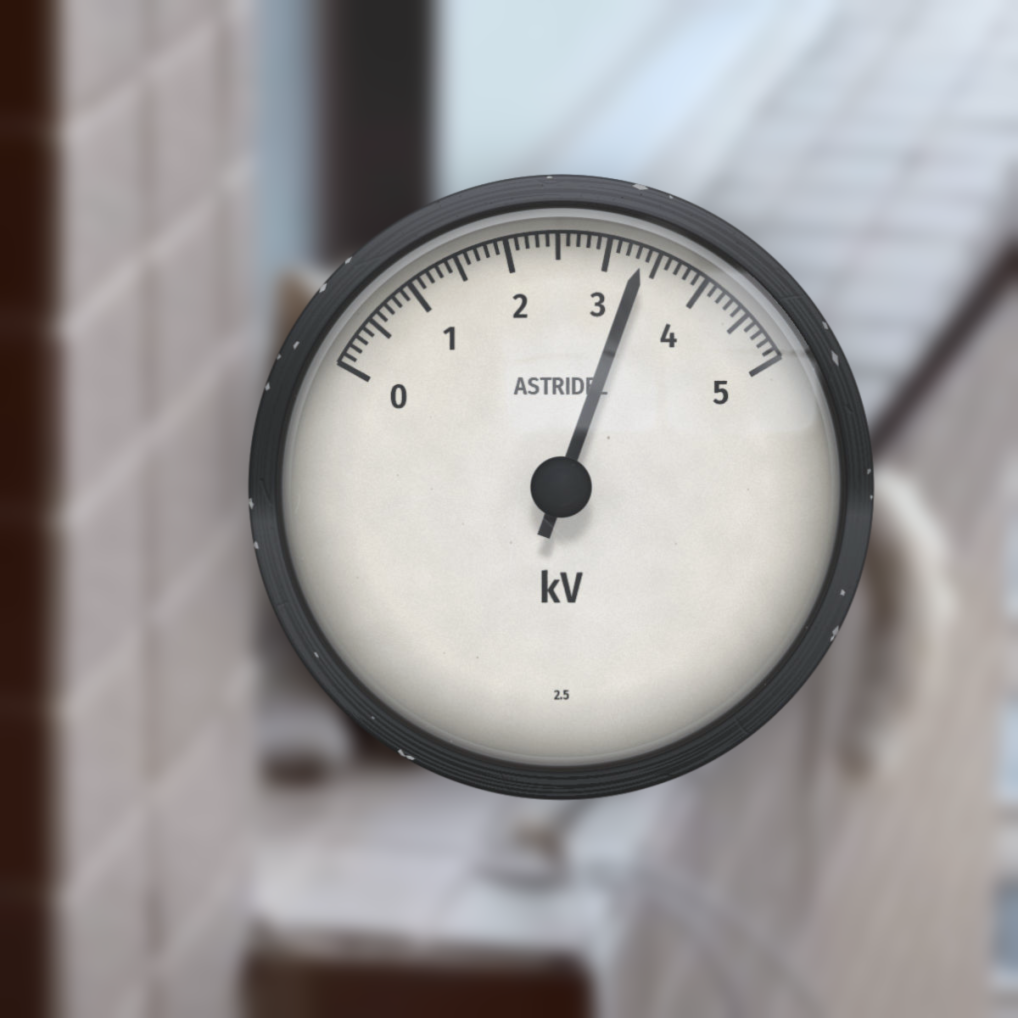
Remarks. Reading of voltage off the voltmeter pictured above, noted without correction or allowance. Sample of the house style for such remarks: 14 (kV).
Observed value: 3.35 (kV)
